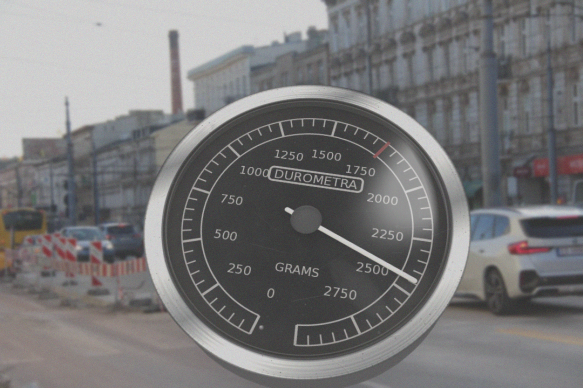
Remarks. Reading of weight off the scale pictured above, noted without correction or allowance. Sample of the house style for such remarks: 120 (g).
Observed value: 2450 (g)
